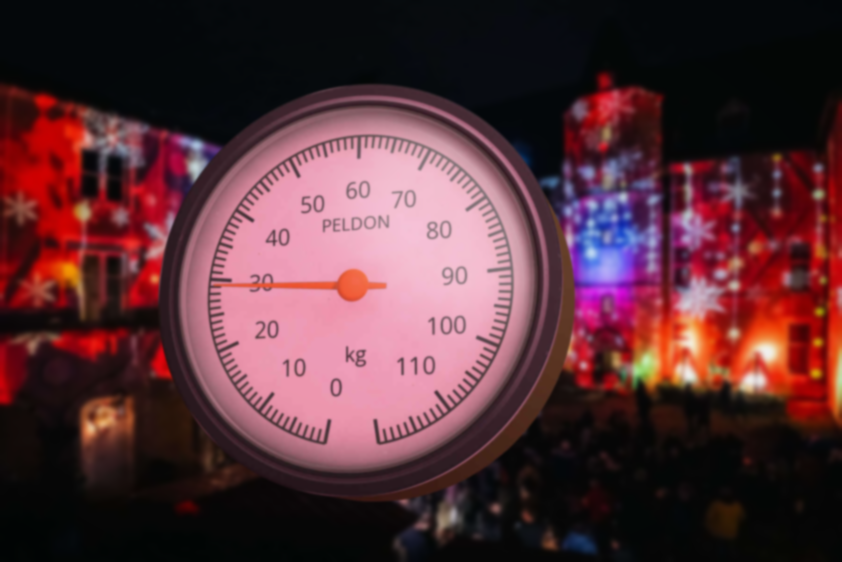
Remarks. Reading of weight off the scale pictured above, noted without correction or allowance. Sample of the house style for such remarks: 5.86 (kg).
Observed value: 29 (kg)
